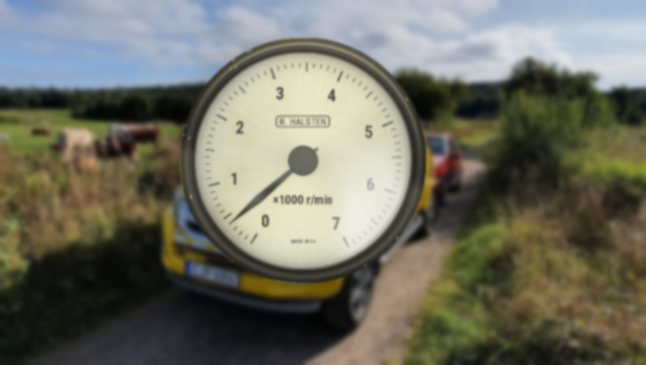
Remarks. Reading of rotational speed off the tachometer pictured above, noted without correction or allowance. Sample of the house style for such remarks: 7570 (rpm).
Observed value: 400 (rpm)
